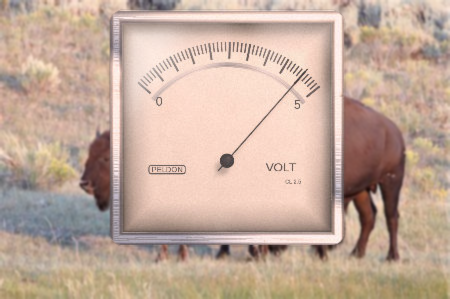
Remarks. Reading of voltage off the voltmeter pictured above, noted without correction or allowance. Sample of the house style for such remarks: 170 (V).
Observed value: 4.5 (V)
